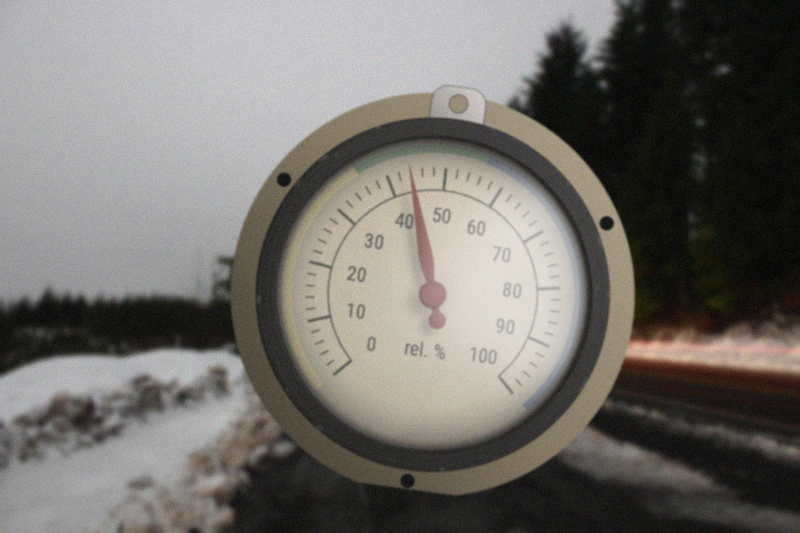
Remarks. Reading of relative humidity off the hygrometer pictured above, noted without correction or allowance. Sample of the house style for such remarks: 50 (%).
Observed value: 44 (%)
